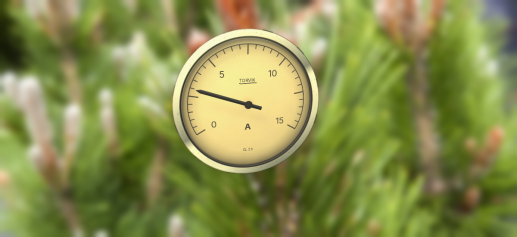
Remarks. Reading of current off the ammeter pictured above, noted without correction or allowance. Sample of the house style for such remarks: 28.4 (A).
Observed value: 3 (A)
